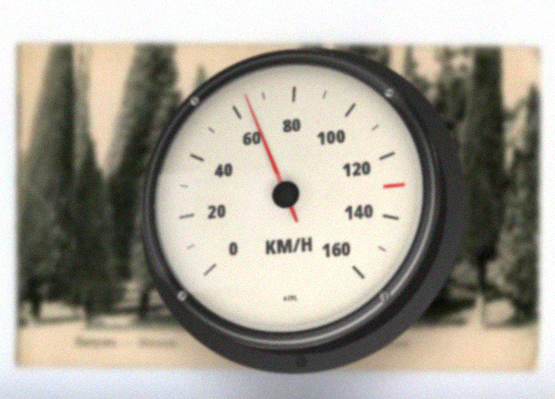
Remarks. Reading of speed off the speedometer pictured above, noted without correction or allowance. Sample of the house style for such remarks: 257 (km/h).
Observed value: 65 (km/h)
